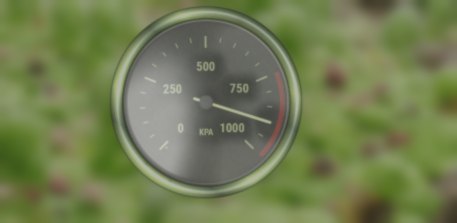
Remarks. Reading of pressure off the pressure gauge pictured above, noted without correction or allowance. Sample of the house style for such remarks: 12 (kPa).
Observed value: 900 (kPa)
